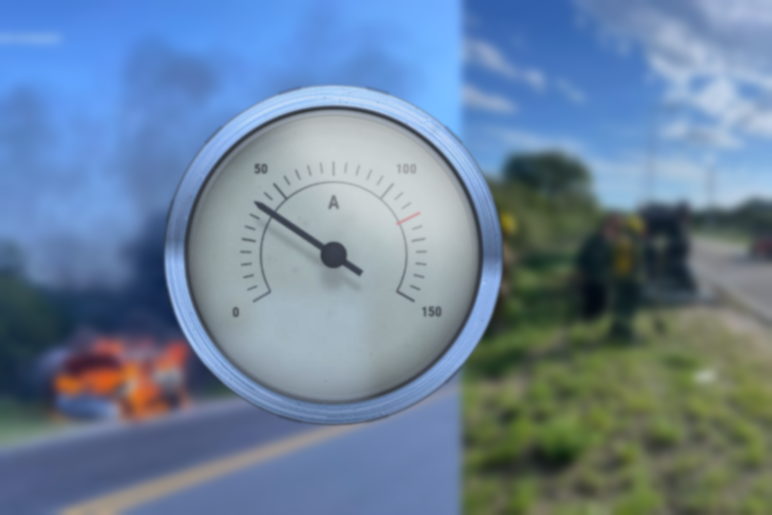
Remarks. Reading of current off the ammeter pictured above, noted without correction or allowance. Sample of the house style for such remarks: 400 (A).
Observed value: 40 (A)
